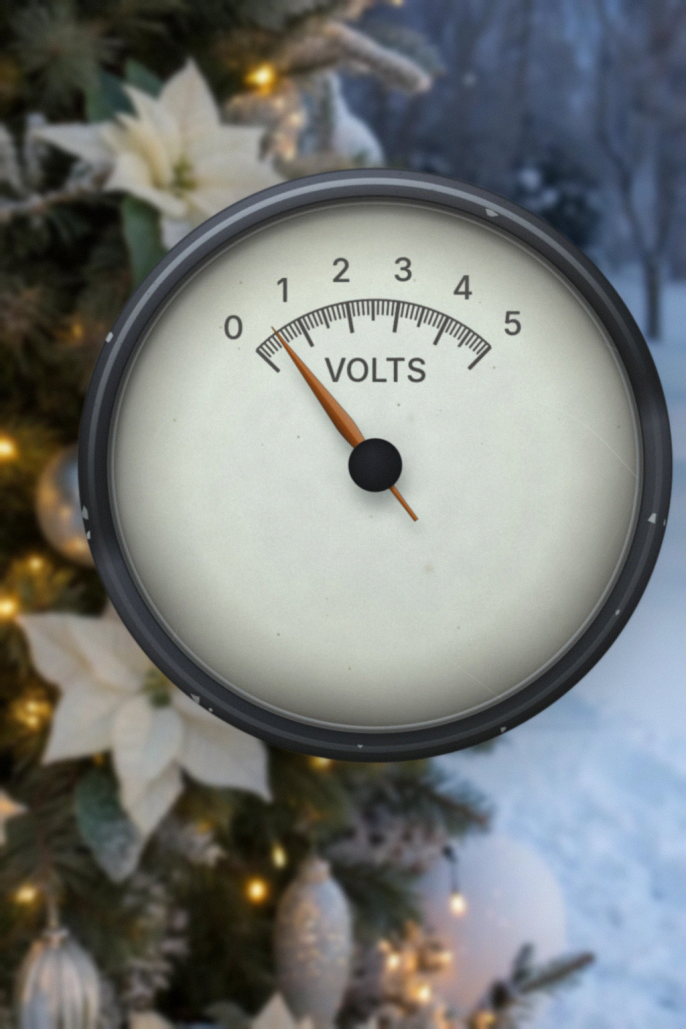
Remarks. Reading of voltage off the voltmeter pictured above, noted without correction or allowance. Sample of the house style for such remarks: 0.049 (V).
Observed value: 0.5 (V)
